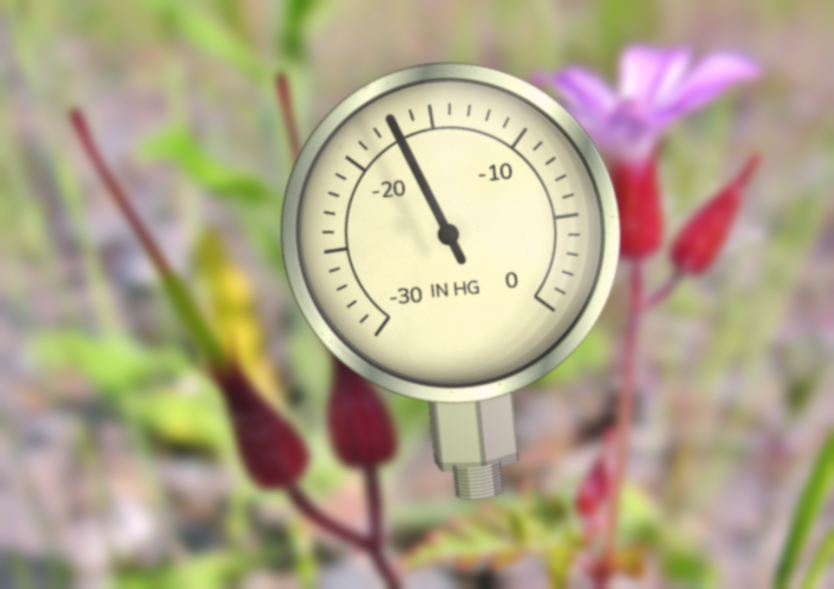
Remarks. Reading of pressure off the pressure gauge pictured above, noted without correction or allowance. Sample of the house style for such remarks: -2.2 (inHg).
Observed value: -17 (inHg)
